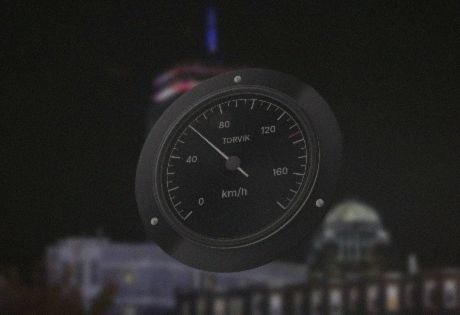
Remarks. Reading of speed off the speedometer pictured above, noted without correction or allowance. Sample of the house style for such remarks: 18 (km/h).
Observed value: 60 (km/h)
